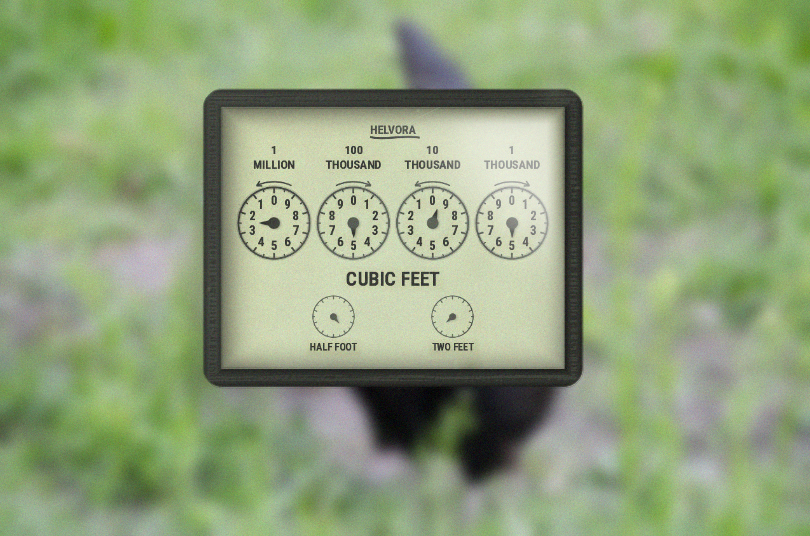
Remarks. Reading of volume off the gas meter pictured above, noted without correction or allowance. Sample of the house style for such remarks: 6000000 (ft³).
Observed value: 249500 (ft³)
